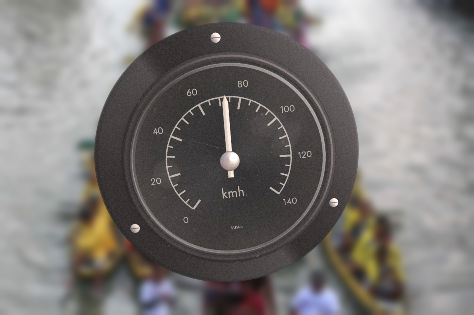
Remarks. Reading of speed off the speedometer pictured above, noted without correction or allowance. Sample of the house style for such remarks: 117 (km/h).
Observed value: 72.5 (km/h)
